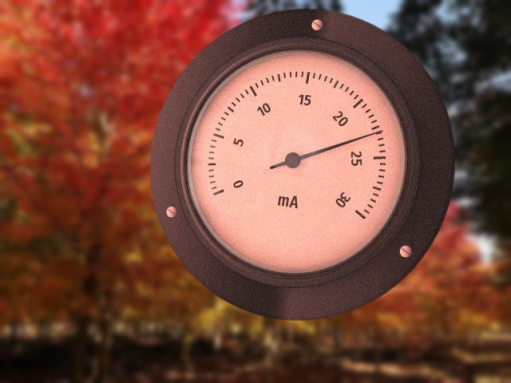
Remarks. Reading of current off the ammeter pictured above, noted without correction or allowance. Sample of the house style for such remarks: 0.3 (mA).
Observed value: 23 (mA)
